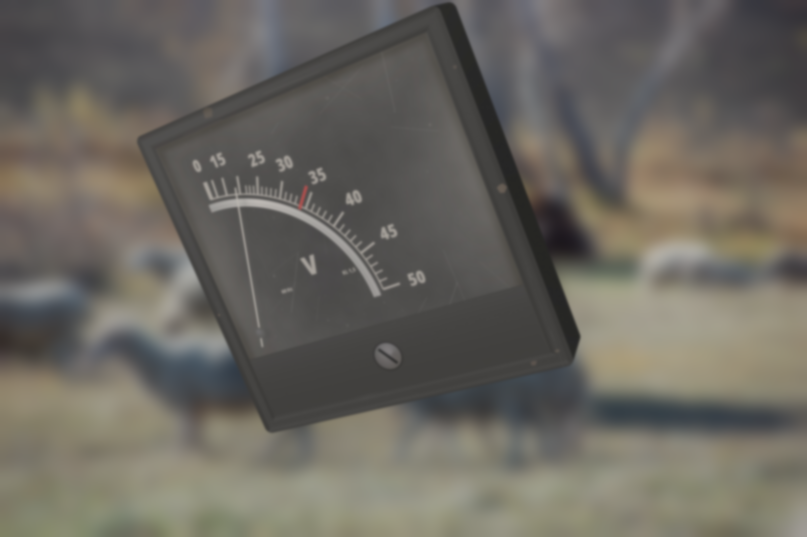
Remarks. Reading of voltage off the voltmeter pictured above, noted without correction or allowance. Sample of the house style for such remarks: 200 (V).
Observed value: 20 (V)
